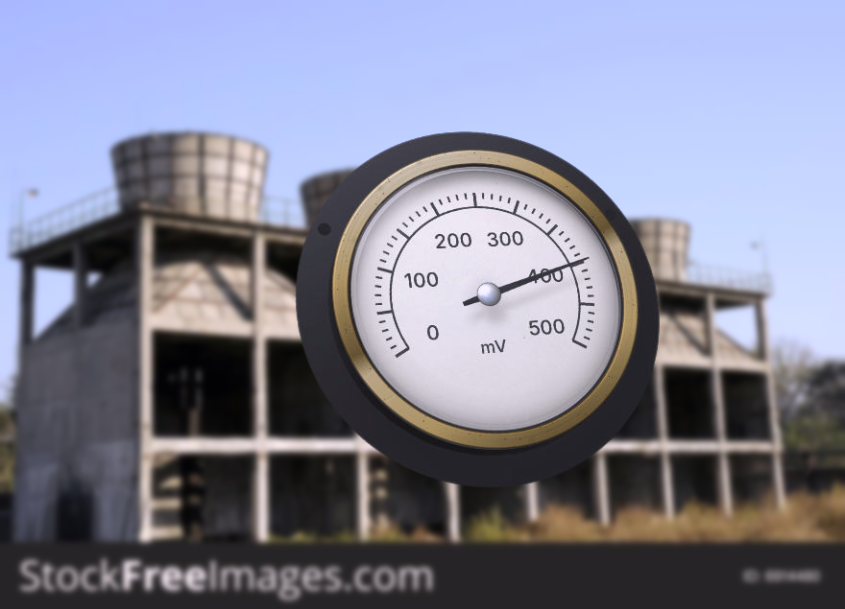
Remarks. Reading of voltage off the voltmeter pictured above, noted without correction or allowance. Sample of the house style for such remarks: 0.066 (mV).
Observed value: 400 (mV)
